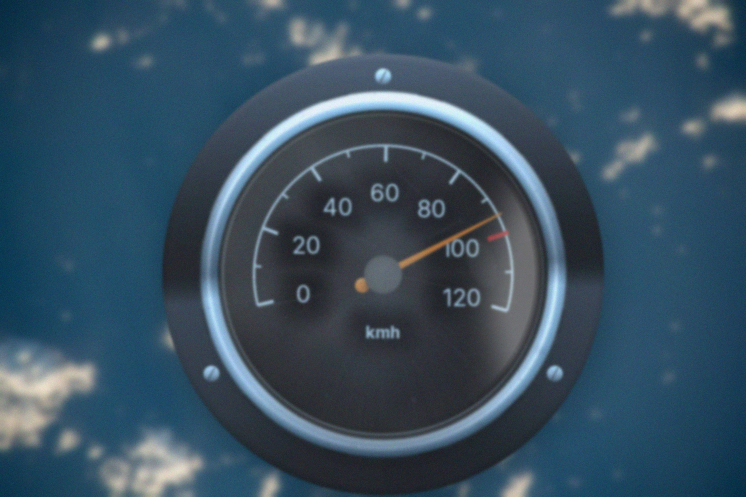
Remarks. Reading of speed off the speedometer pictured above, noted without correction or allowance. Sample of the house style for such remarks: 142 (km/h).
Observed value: 95 (km/h)
